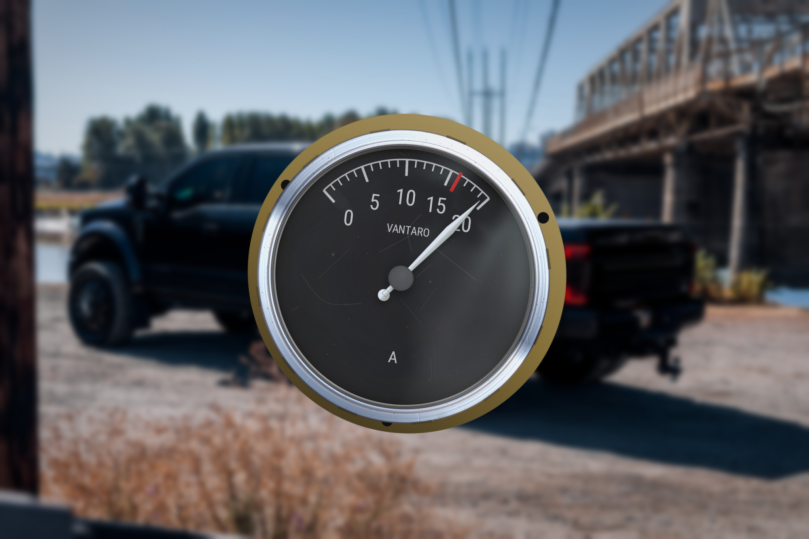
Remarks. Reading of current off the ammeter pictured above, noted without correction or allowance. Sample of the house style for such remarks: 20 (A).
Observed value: 19.5 (A)
